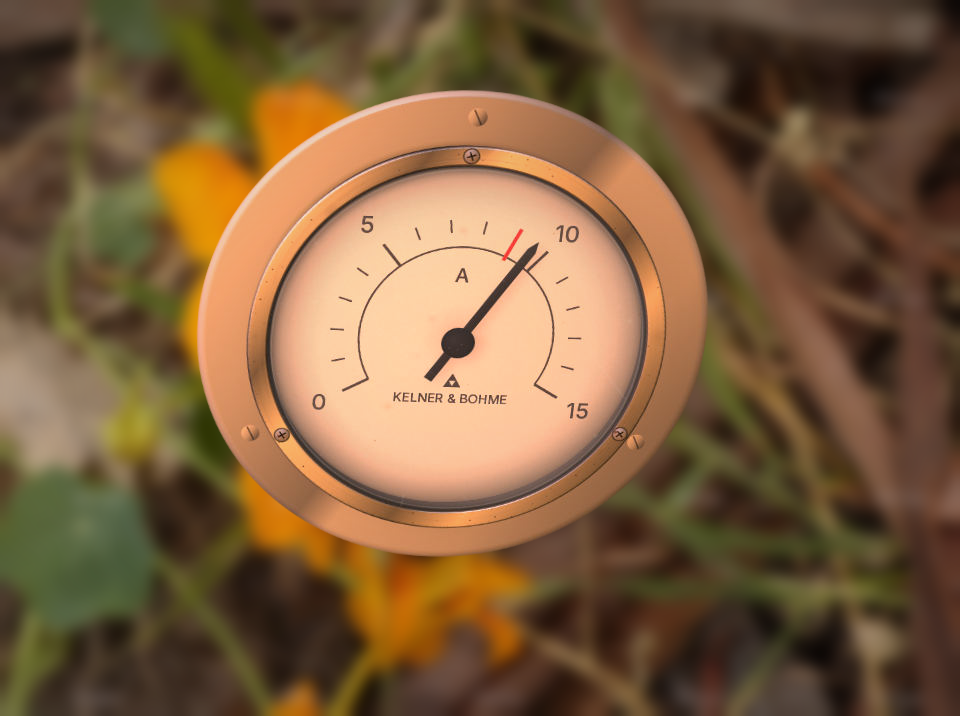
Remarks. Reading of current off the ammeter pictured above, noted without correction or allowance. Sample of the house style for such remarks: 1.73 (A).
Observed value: 9.5 (A)
